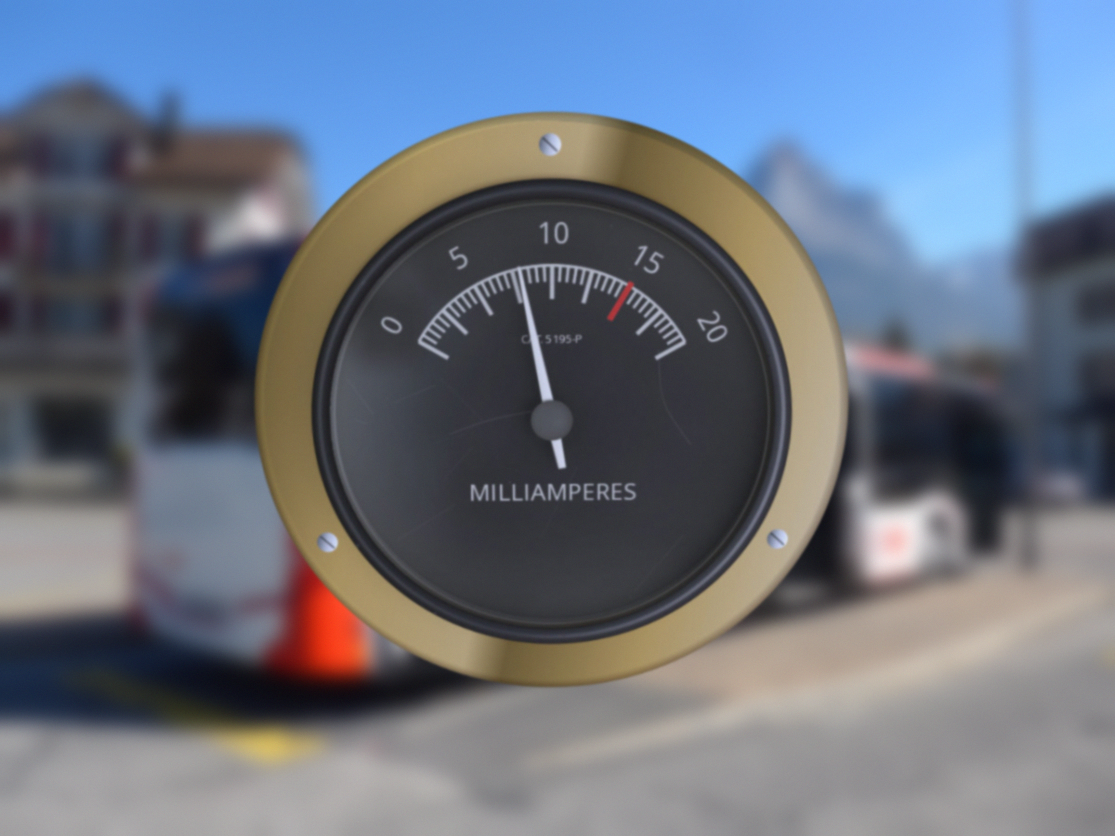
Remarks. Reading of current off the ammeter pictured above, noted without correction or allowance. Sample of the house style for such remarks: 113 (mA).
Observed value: 8 (mA)
